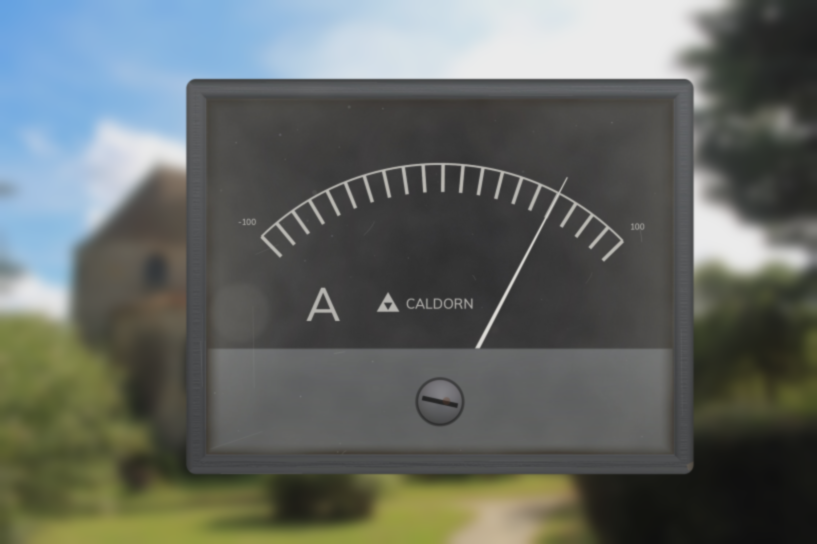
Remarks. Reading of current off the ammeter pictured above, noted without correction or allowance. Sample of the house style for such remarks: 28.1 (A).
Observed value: 60 (A)
